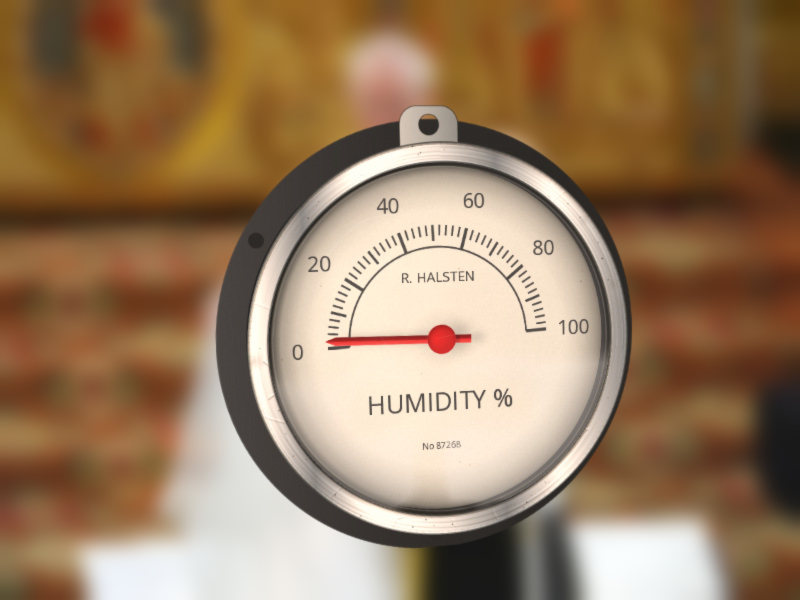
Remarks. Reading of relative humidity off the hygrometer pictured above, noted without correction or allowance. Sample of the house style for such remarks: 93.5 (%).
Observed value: 2 (%)
